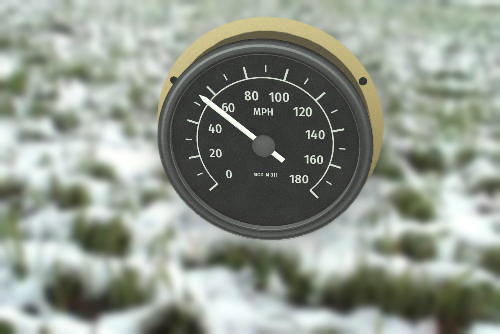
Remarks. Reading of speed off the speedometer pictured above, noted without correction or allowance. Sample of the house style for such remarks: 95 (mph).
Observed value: 55 (mph)
